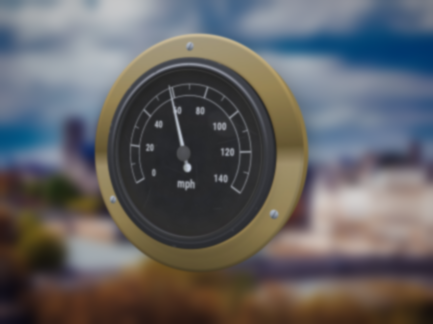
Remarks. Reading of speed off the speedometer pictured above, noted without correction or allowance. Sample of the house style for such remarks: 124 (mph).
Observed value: 60 (mph)
